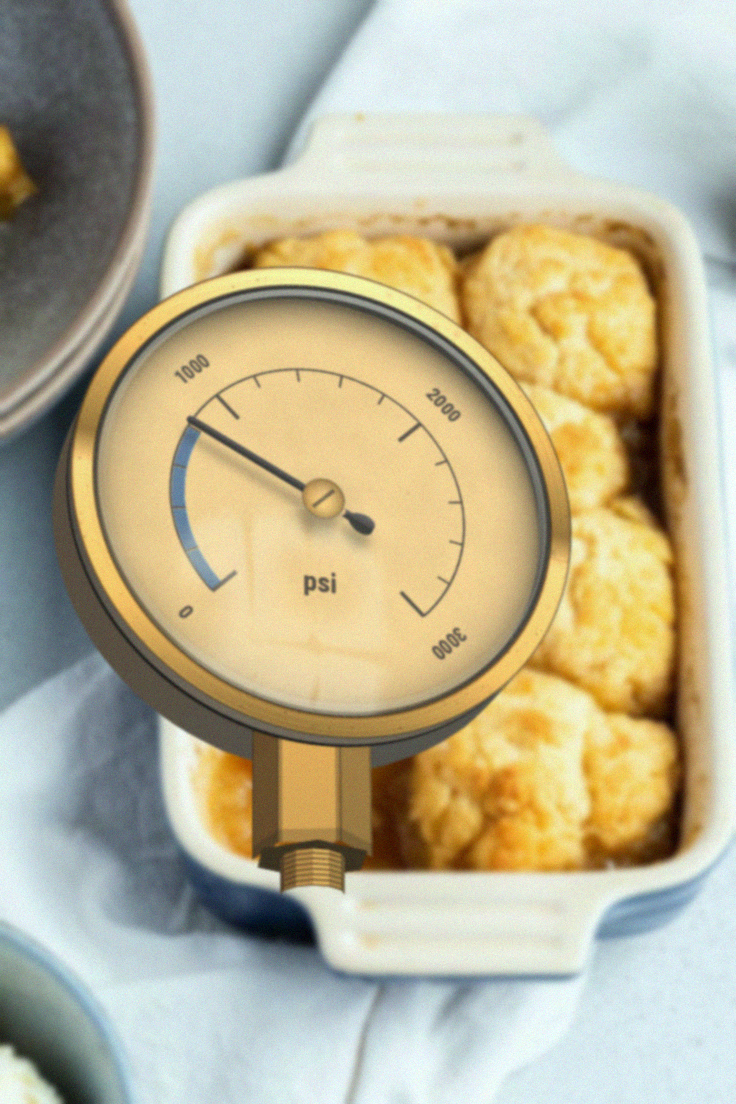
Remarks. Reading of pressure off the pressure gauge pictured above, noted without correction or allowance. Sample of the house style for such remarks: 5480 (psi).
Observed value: 800 (psi)
